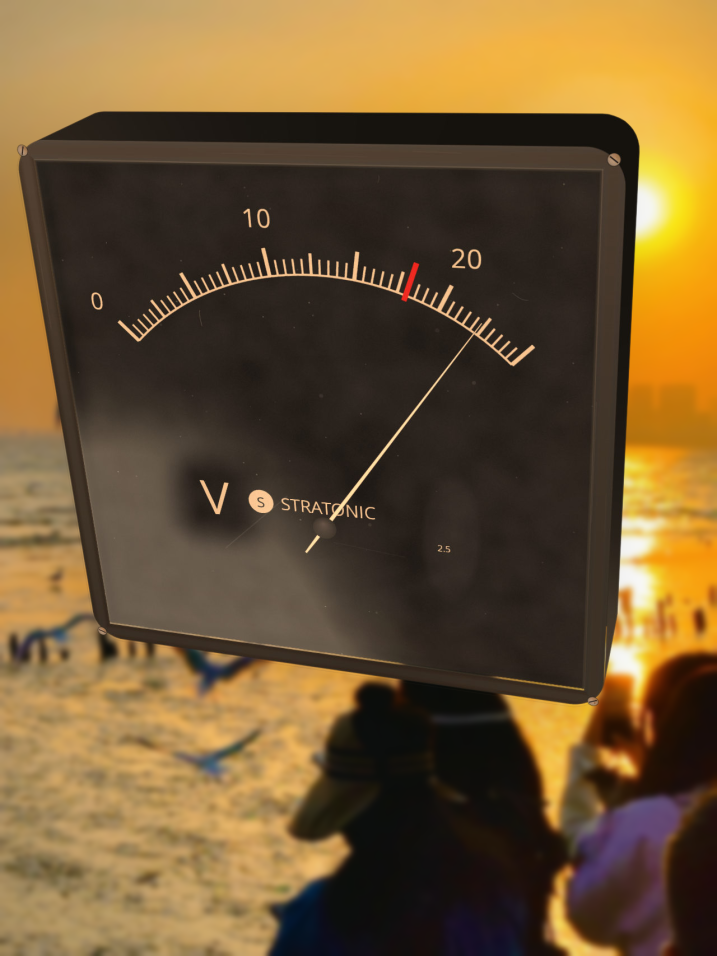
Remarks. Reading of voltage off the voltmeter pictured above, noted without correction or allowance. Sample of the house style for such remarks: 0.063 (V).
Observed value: 22.25 (V)
